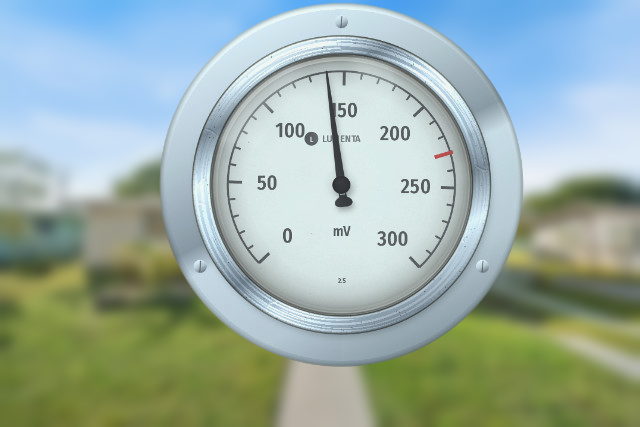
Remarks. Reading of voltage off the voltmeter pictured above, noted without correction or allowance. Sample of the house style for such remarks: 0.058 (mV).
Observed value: 140 (mV)
